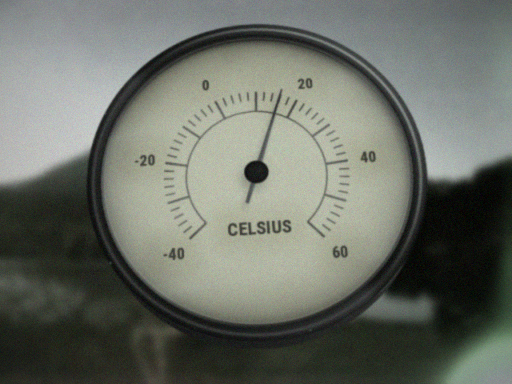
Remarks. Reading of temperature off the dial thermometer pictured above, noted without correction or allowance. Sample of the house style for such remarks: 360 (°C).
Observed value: 16 (°C)
